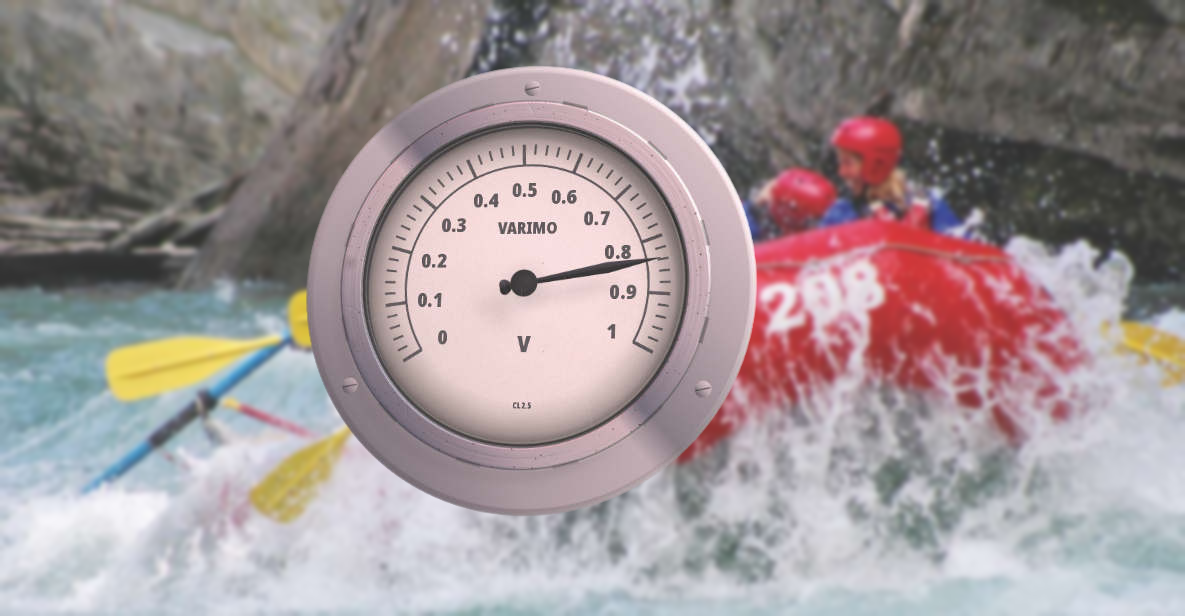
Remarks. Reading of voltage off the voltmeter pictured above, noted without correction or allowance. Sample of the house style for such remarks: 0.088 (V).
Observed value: 0.84 (V)
